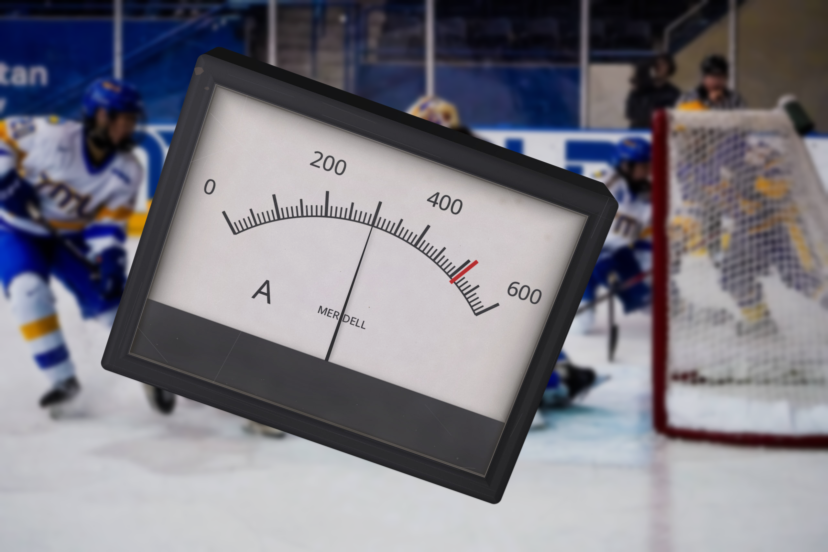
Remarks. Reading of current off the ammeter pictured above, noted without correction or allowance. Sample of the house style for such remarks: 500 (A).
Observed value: 300 (A)
